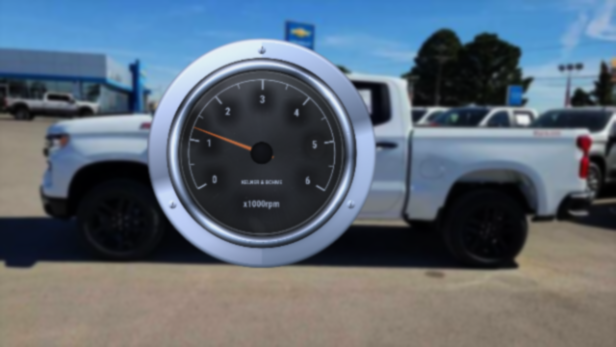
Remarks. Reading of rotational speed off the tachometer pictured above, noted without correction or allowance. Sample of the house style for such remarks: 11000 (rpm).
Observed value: 1250 (rpm)
